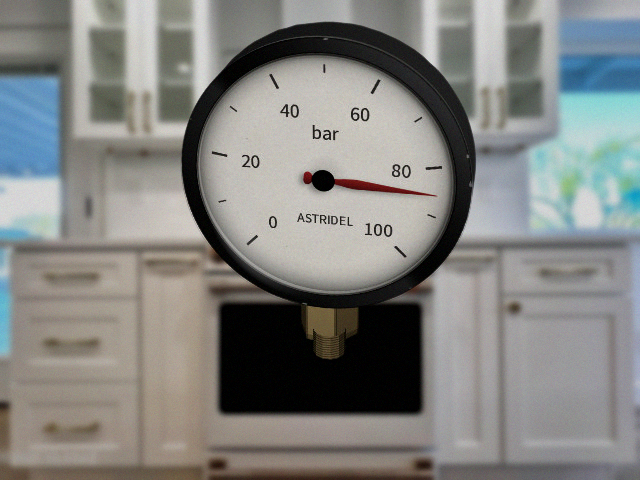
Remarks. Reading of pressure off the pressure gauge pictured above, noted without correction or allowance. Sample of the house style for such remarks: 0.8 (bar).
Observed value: 85 (bar)
